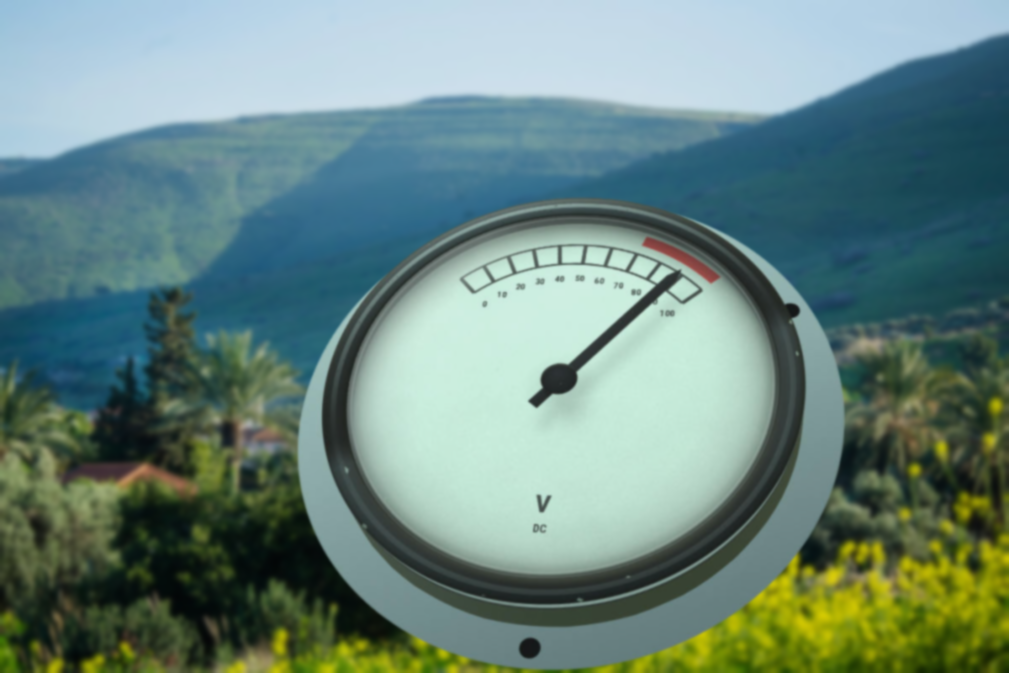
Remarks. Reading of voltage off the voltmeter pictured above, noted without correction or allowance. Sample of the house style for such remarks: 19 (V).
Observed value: 90 (V)
